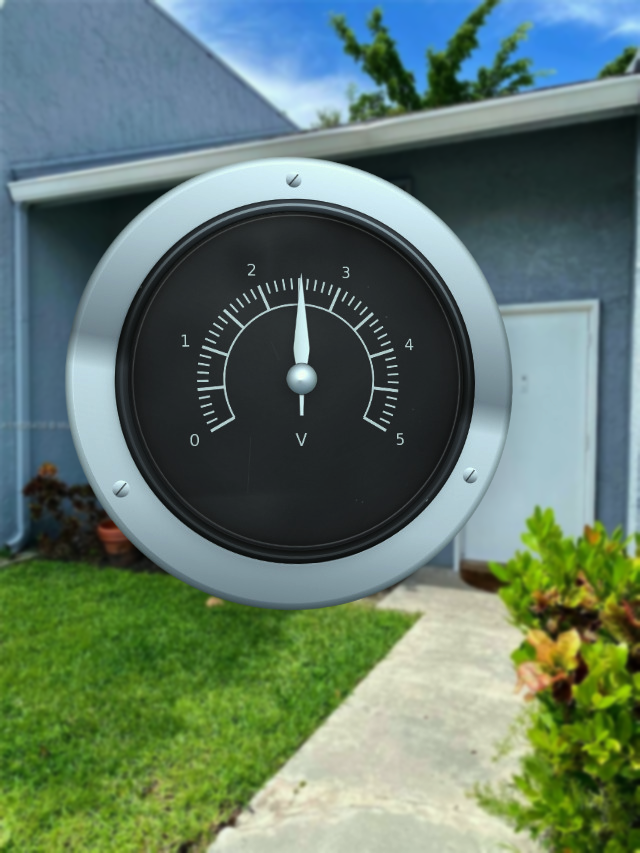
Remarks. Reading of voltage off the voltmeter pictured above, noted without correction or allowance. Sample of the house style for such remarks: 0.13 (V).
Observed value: 2.5 (V)
